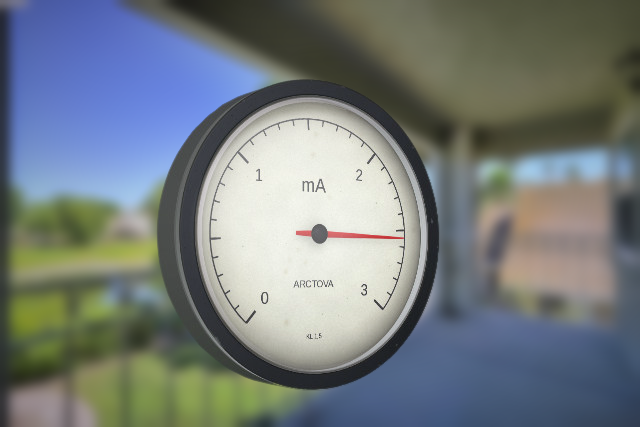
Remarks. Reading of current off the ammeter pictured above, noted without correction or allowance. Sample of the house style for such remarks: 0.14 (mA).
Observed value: 2.55 (mA)
